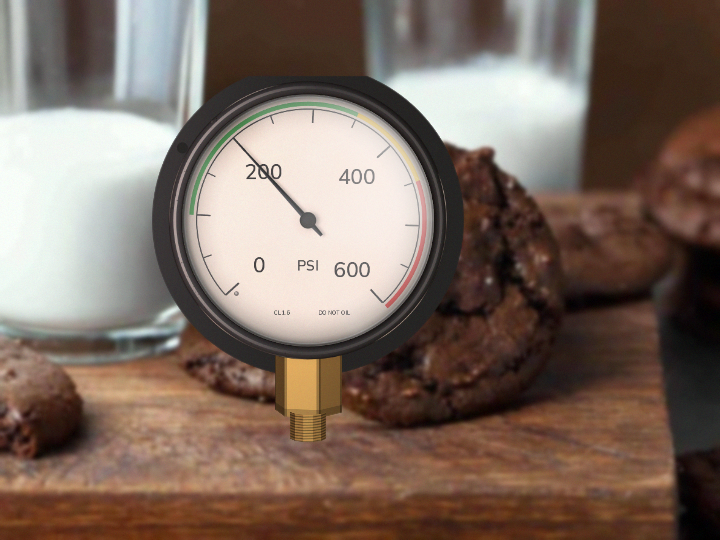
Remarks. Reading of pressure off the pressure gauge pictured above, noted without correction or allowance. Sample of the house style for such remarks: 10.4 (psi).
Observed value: 200 (psi)
